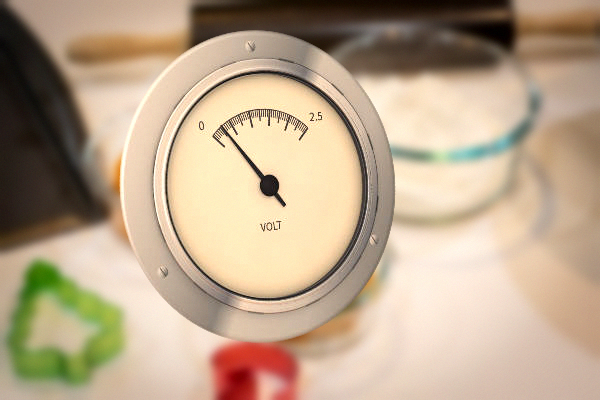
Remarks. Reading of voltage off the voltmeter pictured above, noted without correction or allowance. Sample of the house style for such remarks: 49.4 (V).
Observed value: 0.25 (V)
